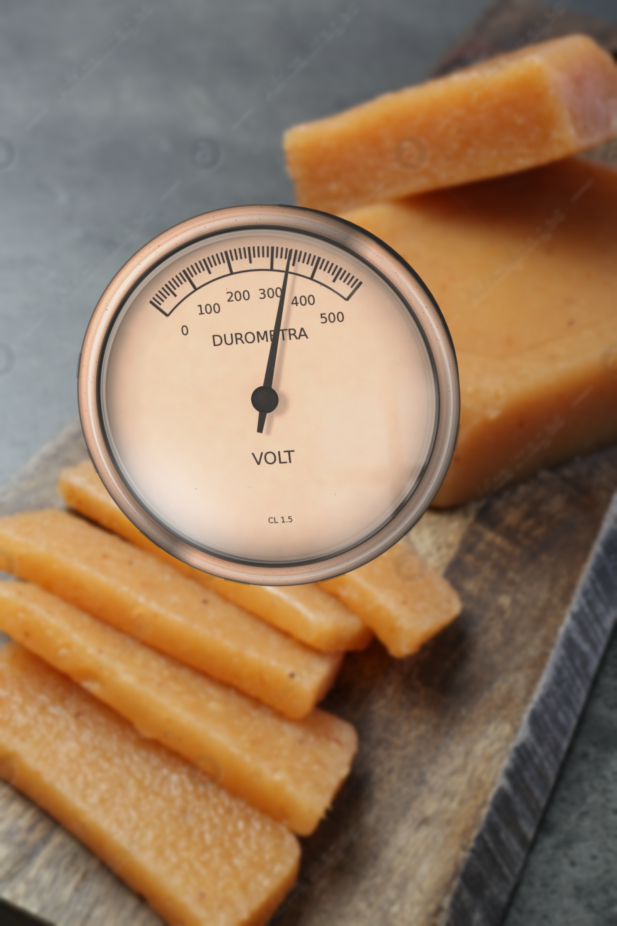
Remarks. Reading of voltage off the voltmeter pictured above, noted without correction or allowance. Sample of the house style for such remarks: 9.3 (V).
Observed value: 340 (V)
